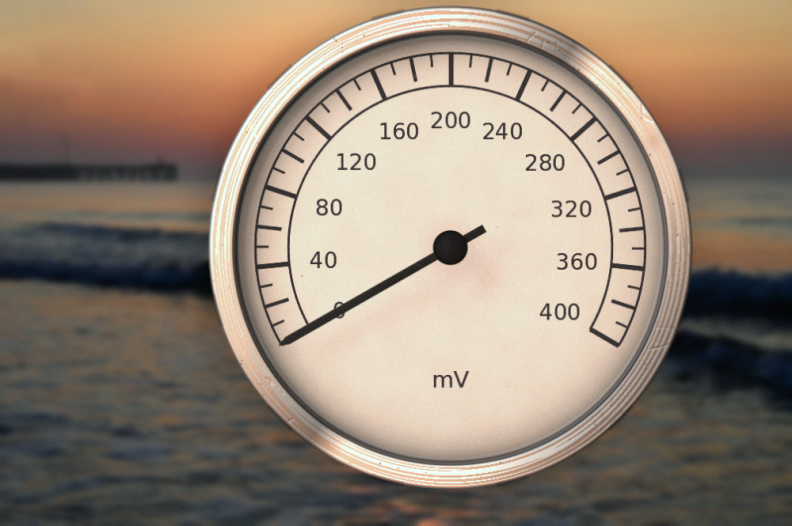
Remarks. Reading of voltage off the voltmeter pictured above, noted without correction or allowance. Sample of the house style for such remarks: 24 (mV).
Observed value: 0 (mV)
